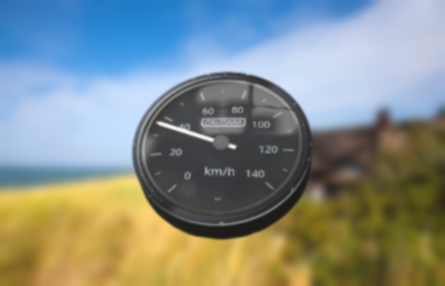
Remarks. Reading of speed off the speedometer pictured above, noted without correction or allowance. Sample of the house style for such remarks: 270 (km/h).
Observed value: 35 (km/h)
